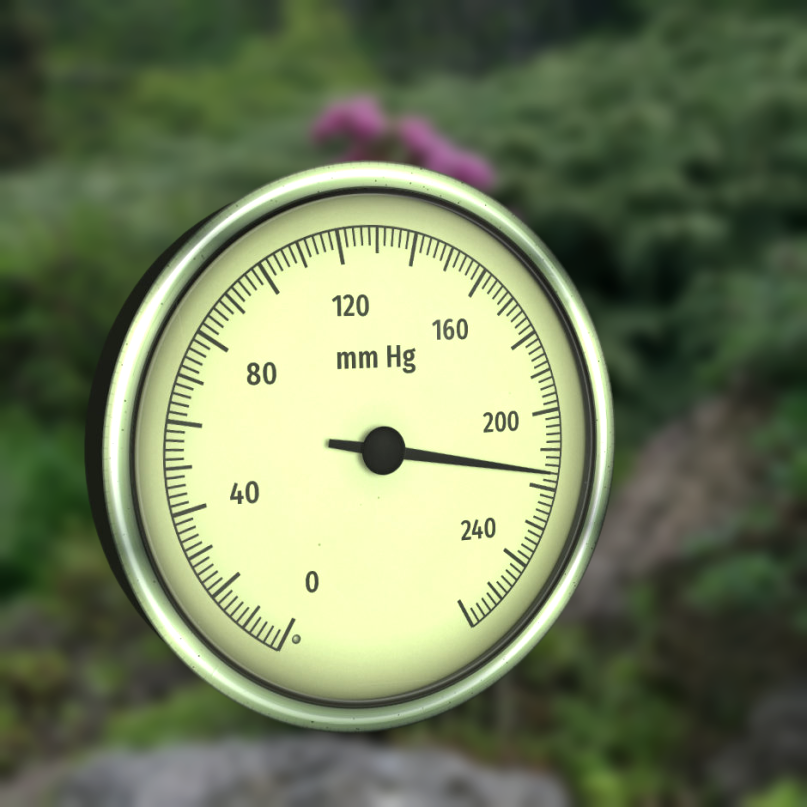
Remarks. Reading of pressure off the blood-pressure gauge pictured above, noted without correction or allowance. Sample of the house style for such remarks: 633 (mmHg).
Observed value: 216 (mmHg)
